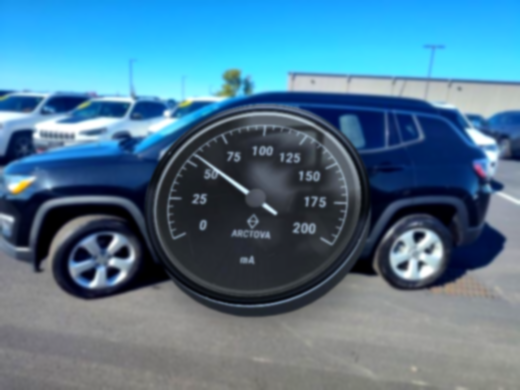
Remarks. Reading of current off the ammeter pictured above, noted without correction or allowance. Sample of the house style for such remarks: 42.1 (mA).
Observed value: 55 (mA)
